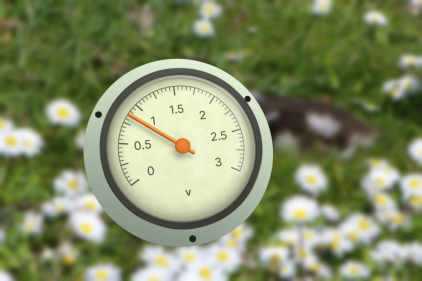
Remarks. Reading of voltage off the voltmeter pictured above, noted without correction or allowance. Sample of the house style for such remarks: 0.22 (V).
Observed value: 0.85 (V)
